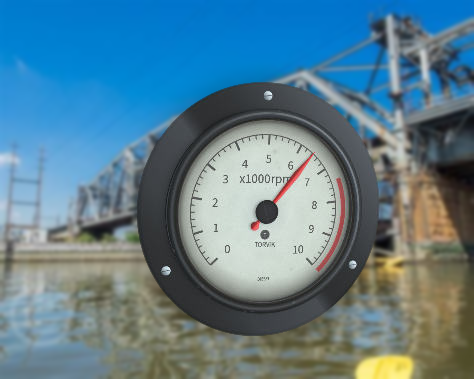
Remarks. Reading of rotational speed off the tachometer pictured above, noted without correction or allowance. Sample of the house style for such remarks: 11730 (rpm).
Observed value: 6400 (rpm)
